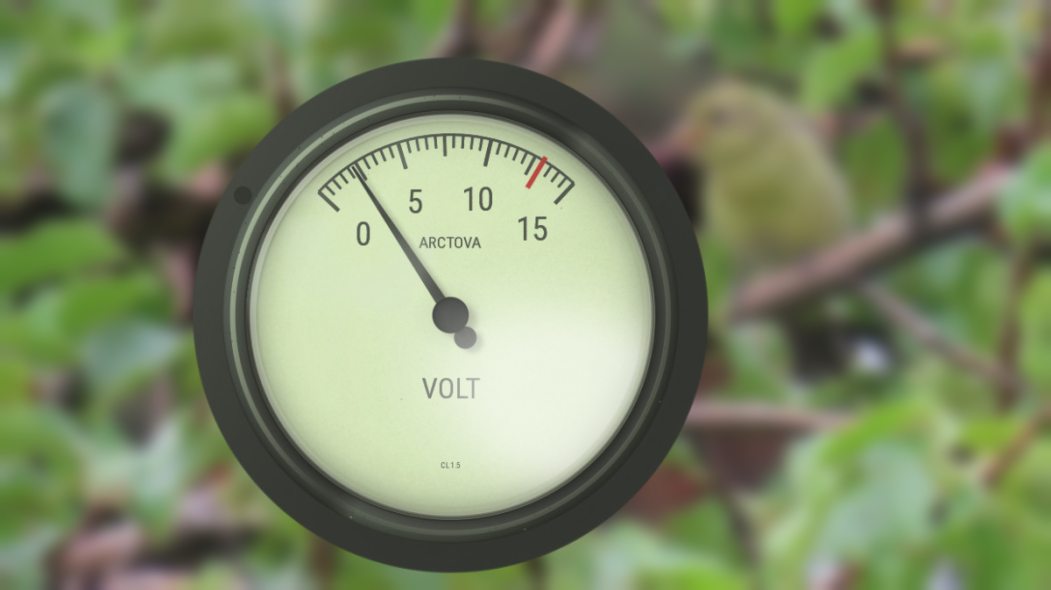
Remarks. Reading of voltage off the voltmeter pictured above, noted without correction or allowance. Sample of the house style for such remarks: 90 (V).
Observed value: 2.25 (V)
